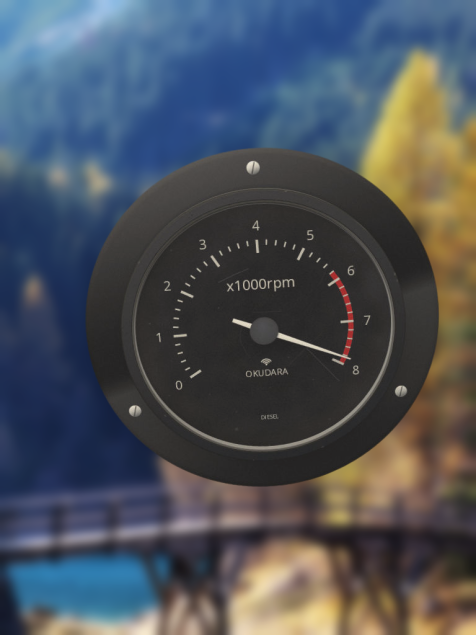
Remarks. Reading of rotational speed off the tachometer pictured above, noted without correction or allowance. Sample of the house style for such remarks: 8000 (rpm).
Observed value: 7800 (rpm)
